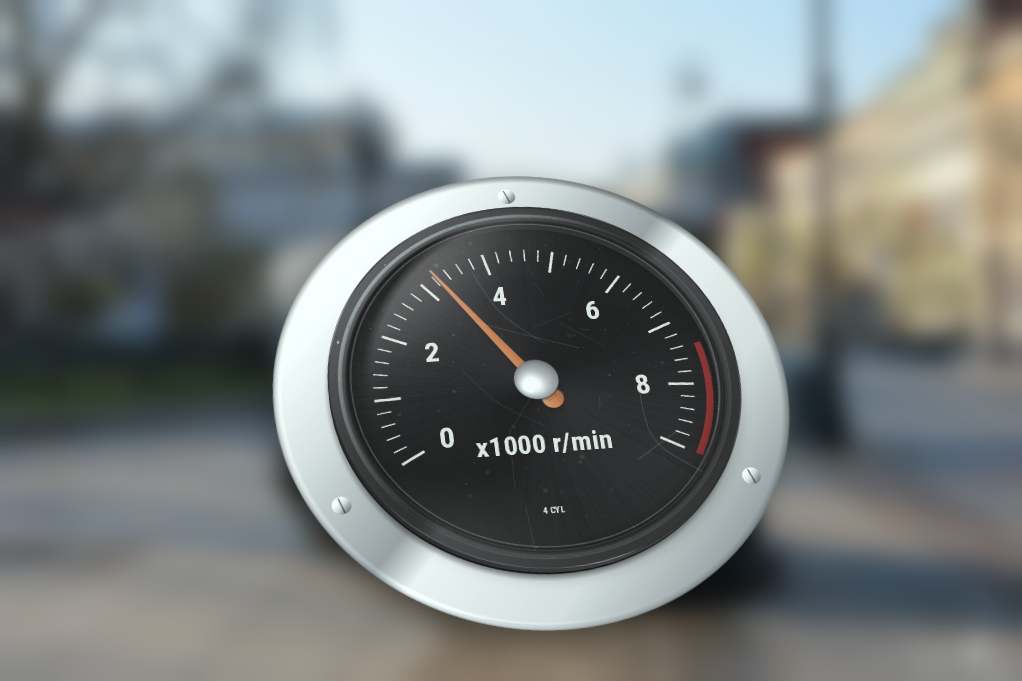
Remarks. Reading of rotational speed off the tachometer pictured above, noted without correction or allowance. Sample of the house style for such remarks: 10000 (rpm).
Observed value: 3200 (rpm)
